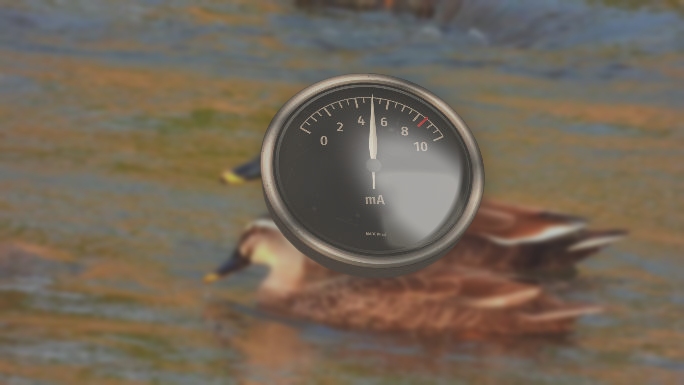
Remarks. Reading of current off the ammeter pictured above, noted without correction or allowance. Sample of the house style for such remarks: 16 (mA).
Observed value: 5 (mA)
